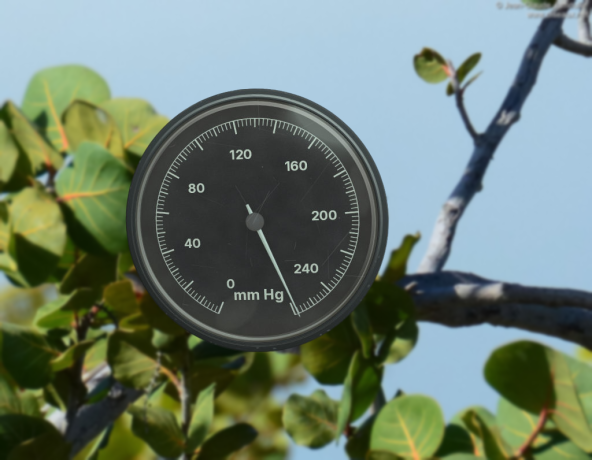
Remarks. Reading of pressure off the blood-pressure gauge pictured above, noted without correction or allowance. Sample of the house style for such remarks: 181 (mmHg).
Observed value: 258 (mmHg)
